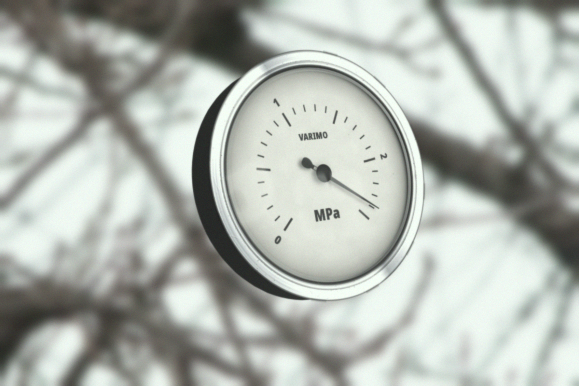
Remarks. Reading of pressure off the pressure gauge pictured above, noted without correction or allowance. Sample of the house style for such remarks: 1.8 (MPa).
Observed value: 2.4 (MPa)
